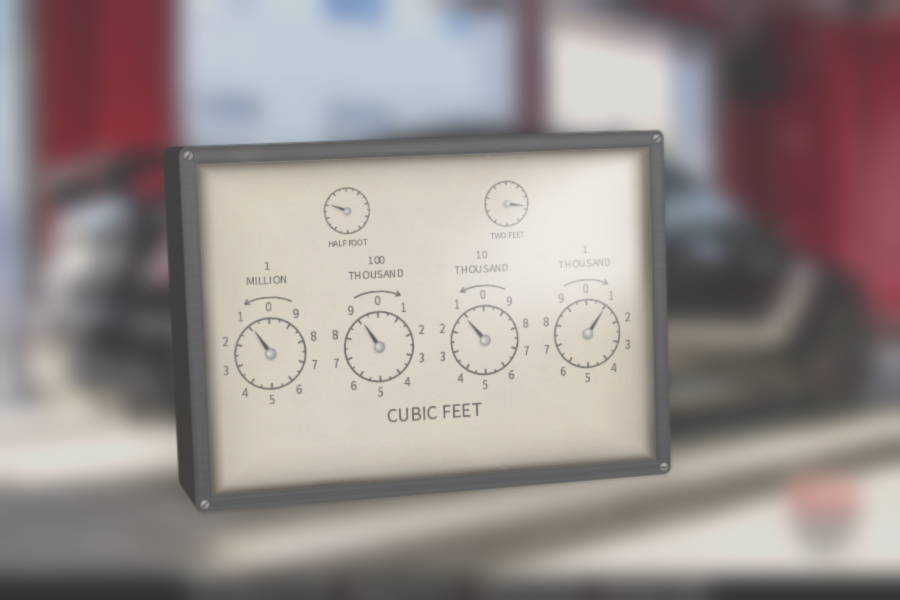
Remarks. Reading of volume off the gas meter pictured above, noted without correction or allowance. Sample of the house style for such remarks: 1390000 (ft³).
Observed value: 91100 (ft³)
